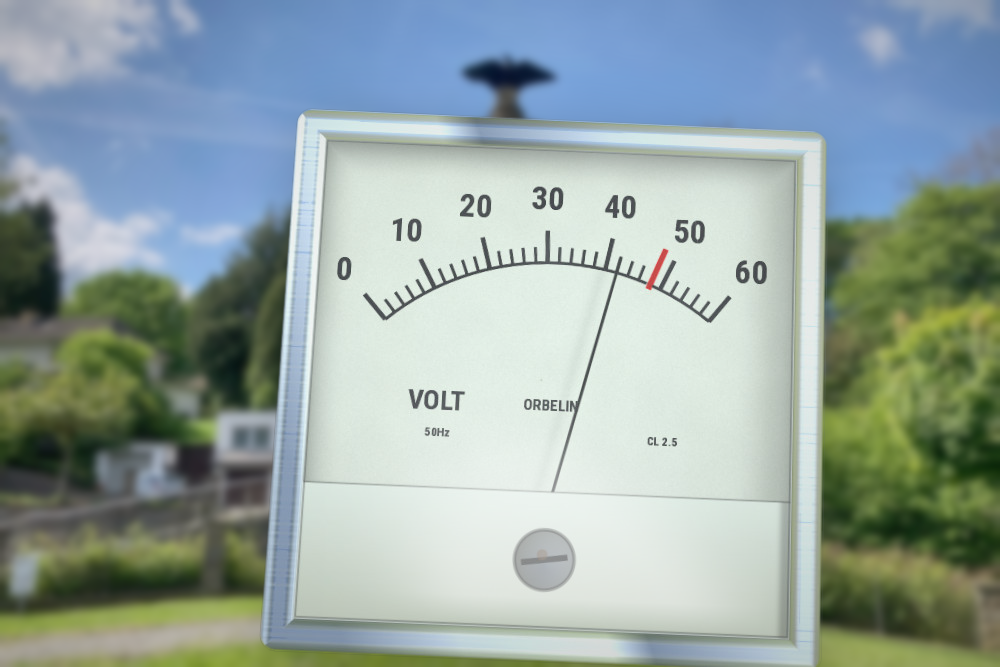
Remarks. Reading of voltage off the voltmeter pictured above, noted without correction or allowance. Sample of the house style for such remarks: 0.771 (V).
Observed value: 42 (V)
